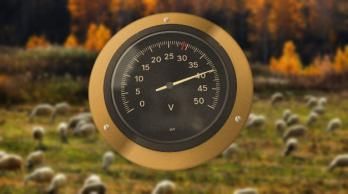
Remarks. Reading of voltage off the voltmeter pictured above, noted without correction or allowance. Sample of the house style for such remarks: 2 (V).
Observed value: 40 (V)
